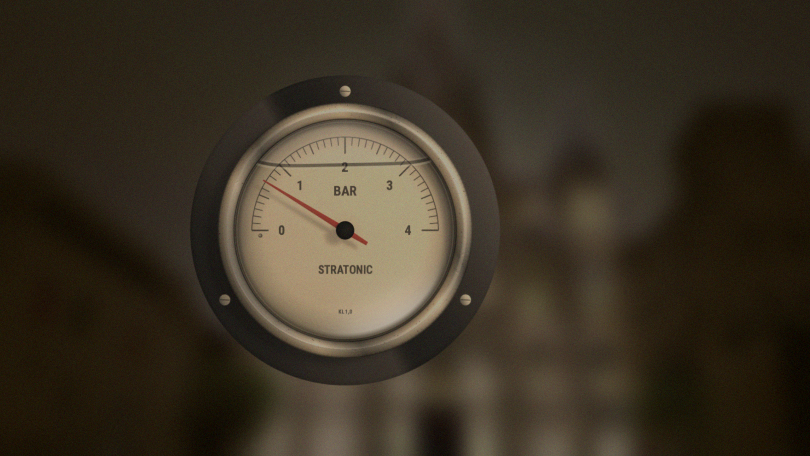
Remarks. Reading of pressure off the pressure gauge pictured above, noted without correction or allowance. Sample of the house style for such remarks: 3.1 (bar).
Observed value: 0.7 (bar)
